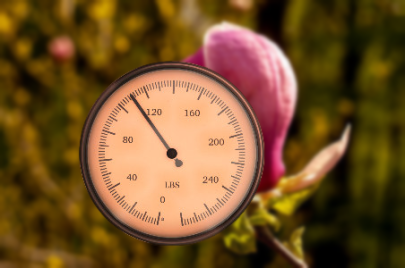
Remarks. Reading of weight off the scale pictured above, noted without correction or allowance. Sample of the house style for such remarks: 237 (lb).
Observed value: 110 (lb)
